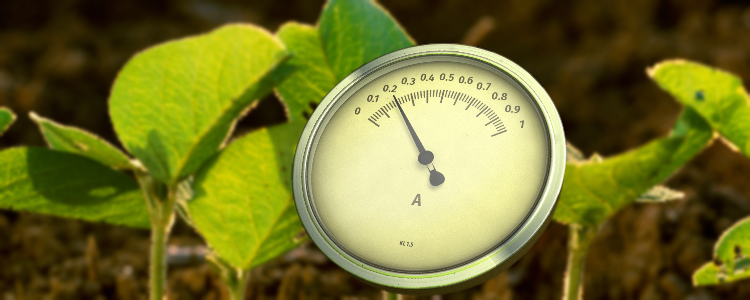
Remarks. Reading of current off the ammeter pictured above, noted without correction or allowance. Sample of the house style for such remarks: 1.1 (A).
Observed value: 0.2 (A)
